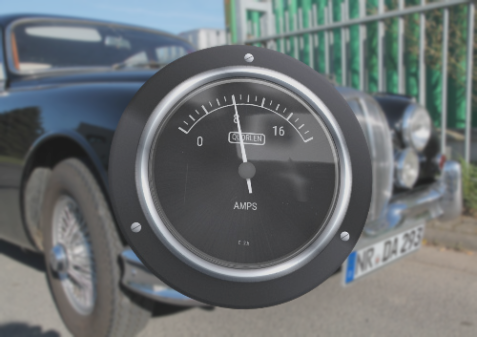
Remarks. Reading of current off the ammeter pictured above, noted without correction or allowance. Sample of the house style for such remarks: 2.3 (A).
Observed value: 8 (A)
